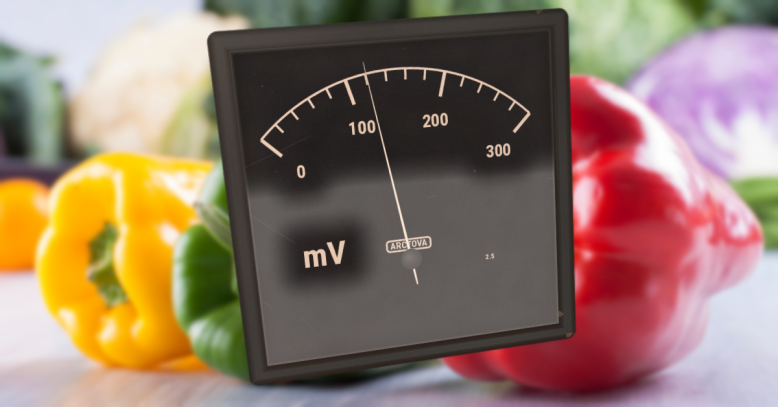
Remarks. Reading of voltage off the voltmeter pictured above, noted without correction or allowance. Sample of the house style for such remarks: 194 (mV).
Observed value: 120 (mV)
